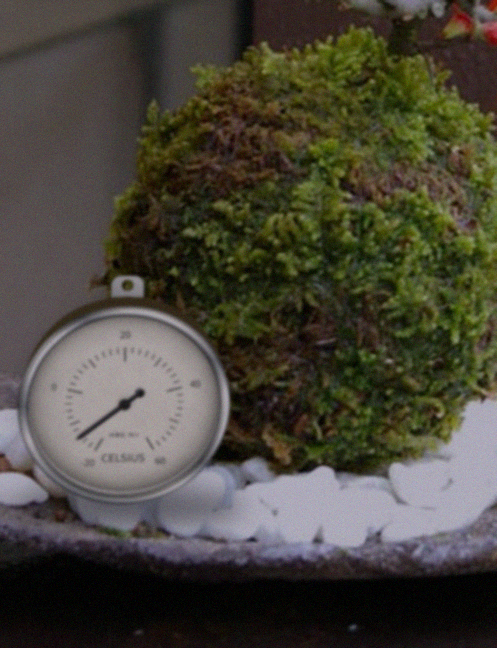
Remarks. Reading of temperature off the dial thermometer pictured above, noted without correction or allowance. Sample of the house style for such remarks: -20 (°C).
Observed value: -14 (°C)
